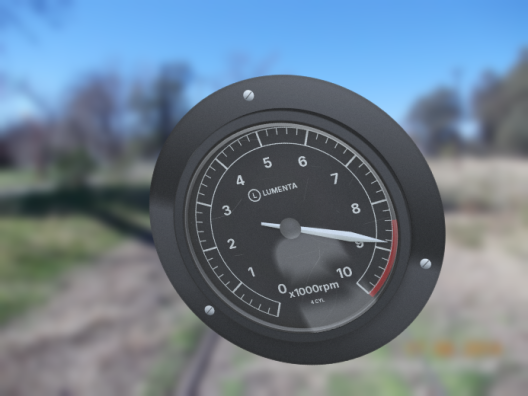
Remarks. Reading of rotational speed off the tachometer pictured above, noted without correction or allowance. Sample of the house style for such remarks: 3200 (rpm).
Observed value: 8800 (rpm)
